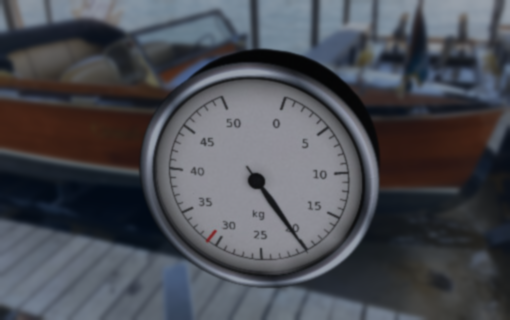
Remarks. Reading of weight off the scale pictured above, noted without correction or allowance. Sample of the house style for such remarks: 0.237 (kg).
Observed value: 20 (kg)
